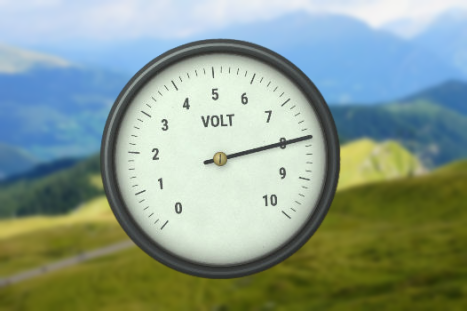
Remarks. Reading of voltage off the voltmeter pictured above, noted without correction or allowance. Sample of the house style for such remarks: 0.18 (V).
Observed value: 8 (V)
